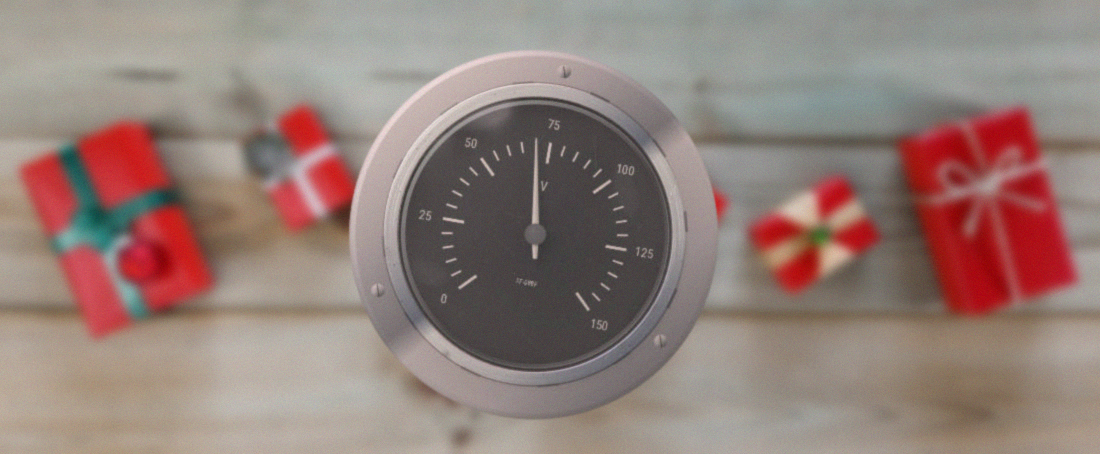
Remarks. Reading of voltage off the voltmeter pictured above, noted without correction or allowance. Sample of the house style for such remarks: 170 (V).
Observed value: 70 (V)
